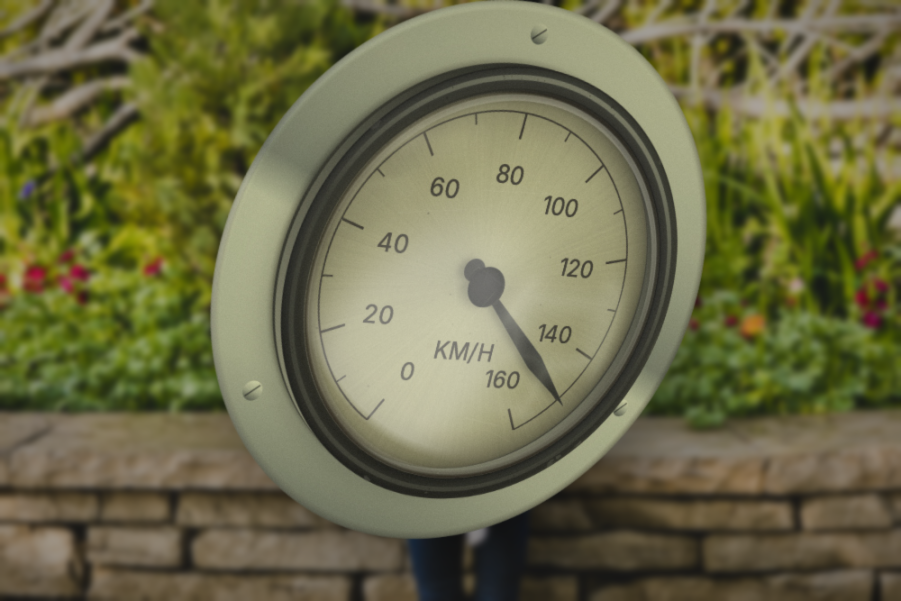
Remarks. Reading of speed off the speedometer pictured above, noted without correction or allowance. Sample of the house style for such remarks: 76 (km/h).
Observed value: 150 (km/h)
